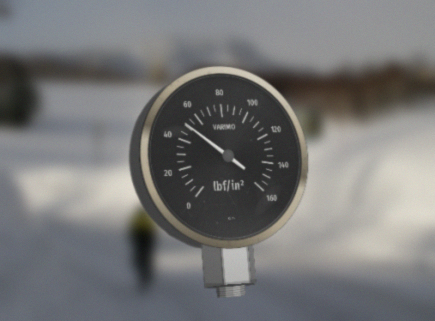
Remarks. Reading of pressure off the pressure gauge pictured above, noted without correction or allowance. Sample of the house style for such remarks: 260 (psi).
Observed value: 50 (psi)
